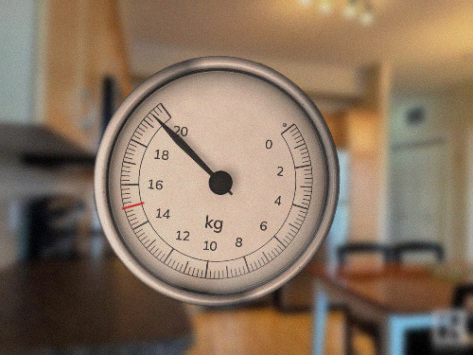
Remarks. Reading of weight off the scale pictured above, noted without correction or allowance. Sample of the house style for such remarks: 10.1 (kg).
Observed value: 19.4 (kg)
